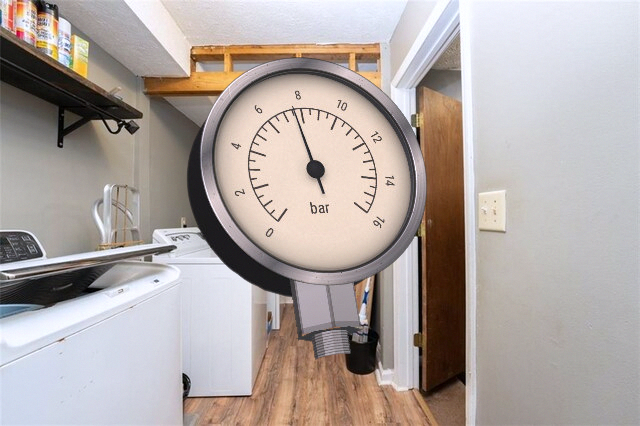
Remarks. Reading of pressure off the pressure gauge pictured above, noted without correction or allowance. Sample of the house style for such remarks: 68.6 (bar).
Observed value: 7.5 (bar)
